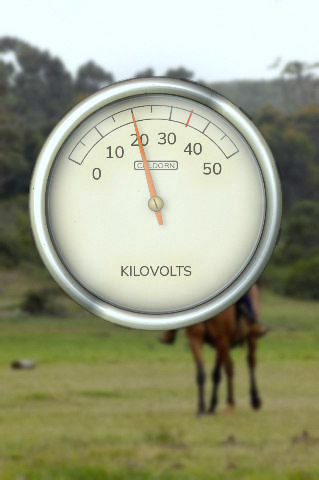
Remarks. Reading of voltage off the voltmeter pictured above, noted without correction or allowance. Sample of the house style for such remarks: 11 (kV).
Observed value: 20 (kV)
